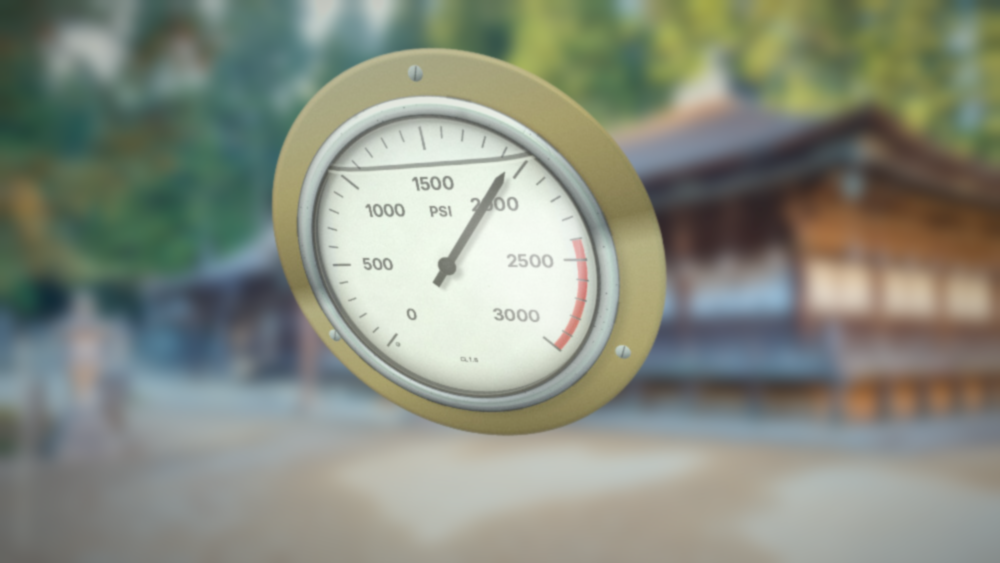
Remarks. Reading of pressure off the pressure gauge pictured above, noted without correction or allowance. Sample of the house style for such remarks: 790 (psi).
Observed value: 1950 (psi)
